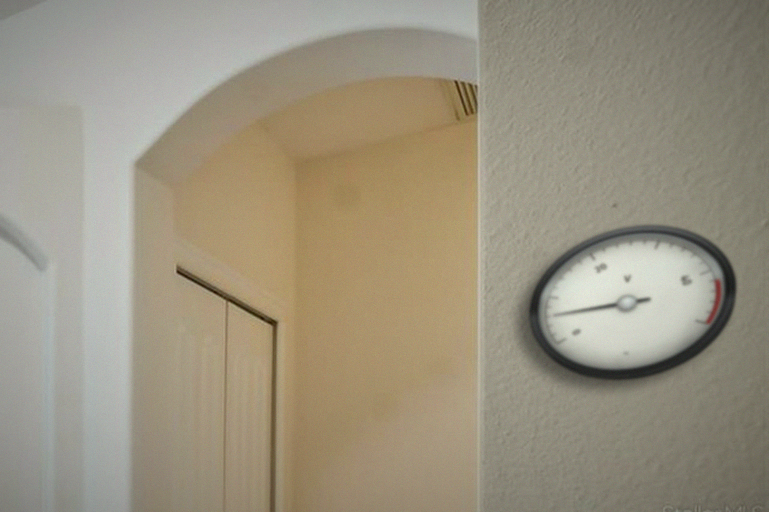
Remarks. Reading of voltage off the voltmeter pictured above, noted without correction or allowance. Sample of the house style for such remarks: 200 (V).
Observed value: 6 (V)
